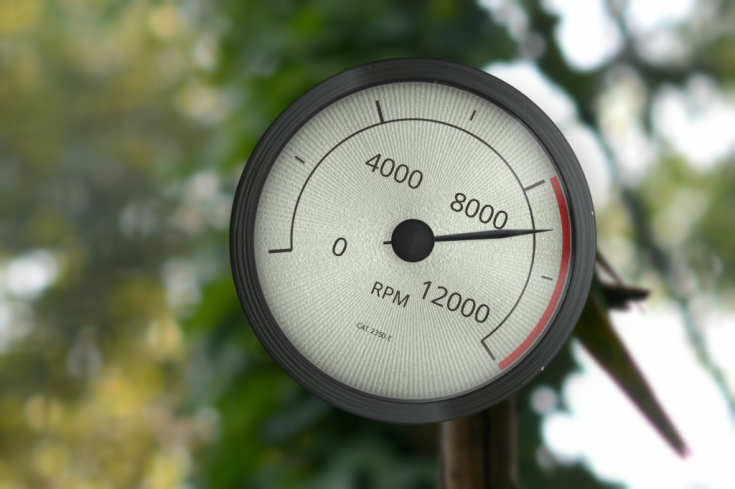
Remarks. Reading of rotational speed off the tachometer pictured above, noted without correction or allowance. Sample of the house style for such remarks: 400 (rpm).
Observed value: 9000 (rpm)
